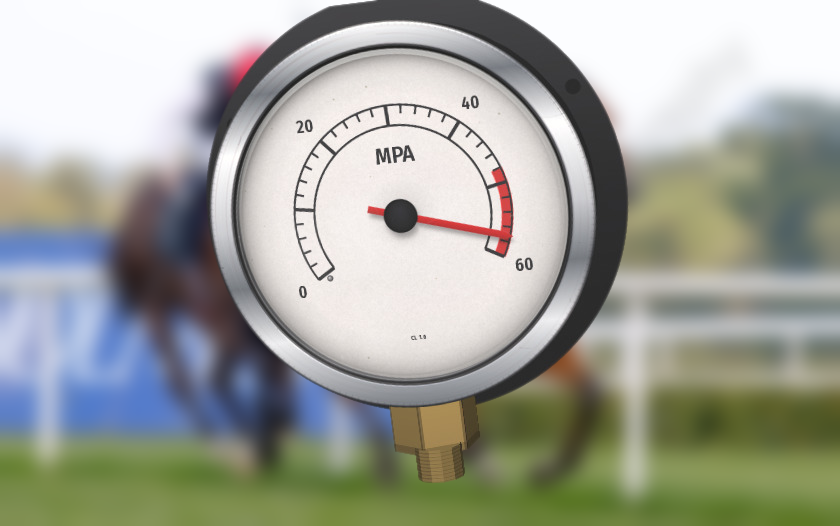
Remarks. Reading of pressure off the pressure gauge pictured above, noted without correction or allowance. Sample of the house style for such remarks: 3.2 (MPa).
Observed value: 57 (MPa)
